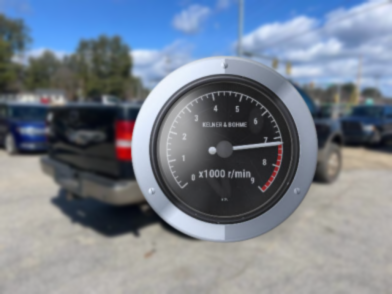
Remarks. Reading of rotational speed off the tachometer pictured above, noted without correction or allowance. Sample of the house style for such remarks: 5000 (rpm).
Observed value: 7200 (rpm)
